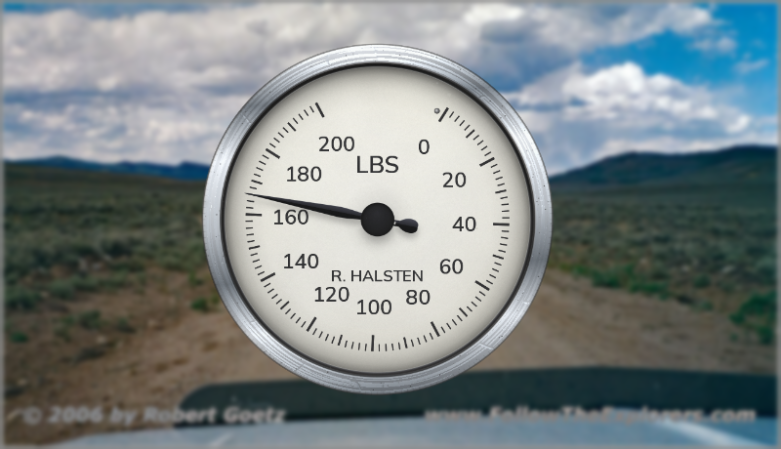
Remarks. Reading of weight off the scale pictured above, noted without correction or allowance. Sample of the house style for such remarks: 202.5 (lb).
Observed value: 166 (lb)
